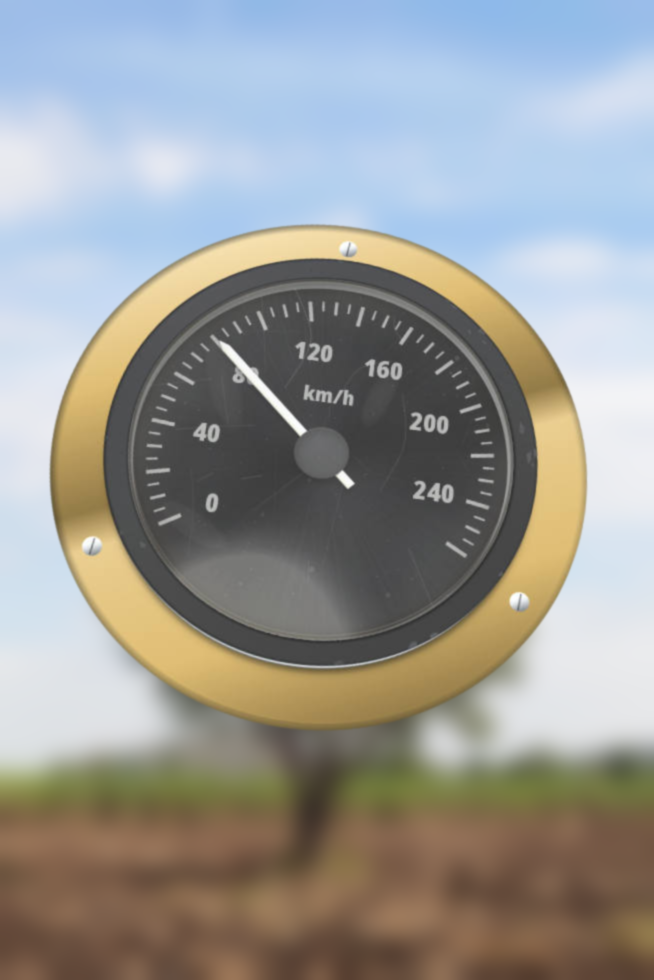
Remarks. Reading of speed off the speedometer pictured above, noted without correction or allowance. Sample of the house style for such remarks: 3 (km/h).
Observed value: 80 (km/h)
